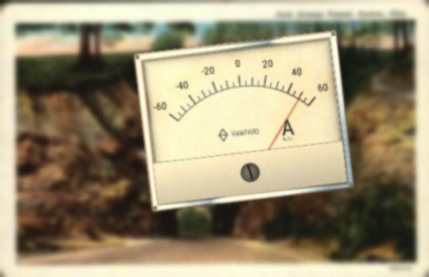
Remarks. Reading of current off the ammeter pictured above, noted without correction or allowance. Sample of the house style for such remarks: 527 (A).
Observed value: 50 (A)
